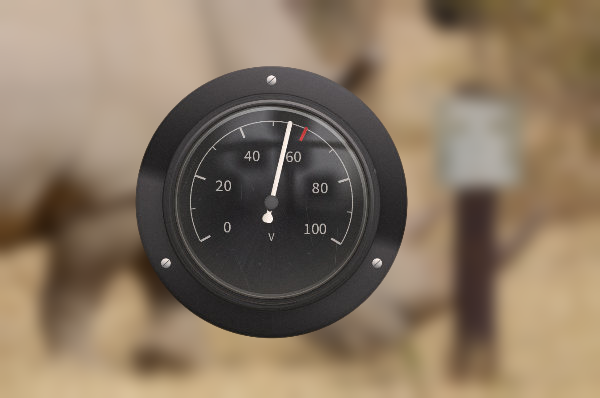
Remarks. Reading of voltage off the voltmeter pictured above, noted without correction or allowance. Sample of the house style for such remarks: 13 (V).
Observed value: 55 (V)
